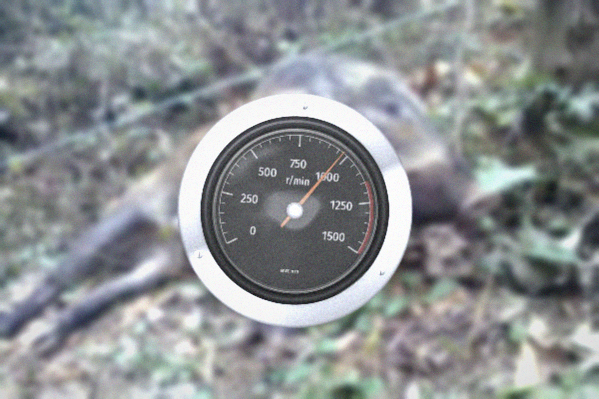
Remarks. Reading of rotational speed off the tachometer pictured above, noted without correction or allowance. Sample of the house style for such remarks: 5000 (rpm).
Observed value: 975 (rpm)
